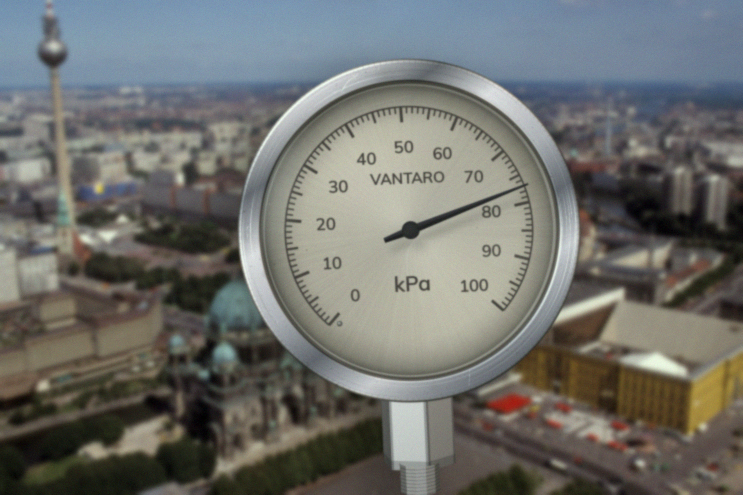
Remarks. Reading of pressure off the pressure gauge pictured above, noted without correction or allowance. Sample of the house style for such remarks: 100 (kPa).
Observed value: 77 (kPa)
